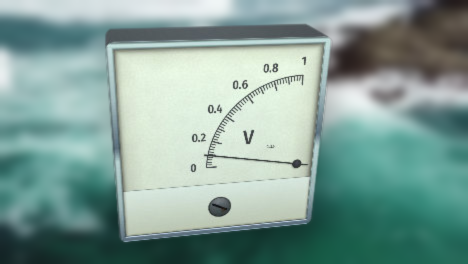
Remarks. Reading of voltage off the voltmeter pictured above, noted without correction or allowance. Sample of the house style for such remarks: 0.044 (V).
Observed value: 0.1 (V)
